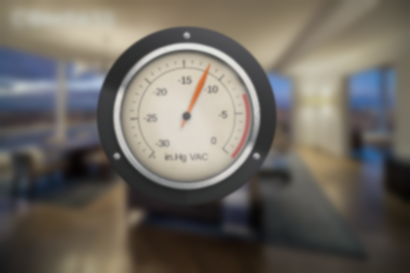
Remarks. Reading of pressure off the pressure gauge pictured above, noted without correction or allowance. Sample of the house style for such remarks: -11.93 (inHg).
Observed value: -12 (inHg)
